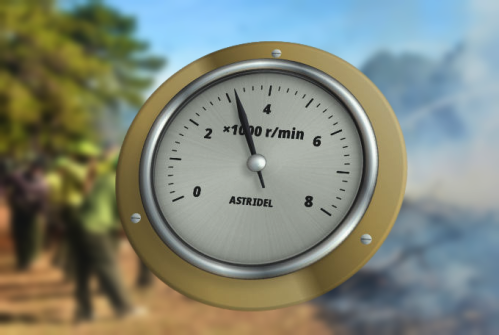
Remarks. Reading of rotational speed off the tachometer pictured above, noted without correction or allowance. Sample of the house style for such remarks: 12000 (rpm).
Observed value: 3200 (rpm)
